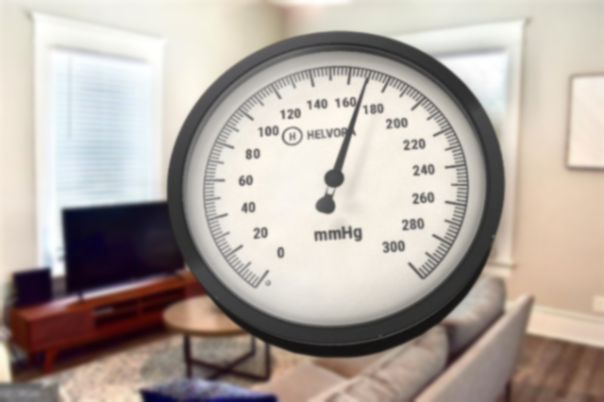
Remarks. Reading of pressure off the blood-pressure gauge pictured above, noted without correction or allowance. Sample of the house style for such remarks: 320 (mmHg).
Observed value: 170 (mmHg)
